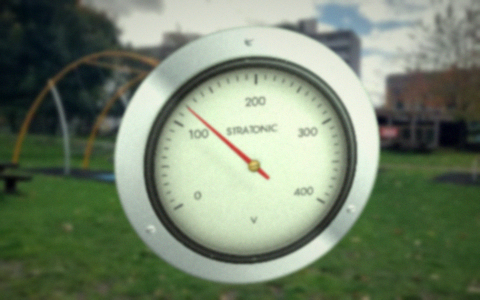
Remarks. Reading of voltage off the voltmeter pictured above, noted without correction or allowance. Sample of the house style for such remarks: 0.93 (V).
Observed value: 120 (V)
